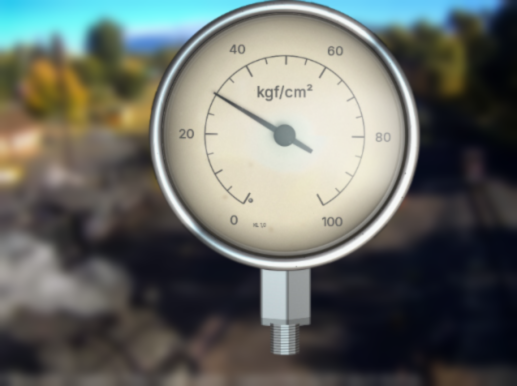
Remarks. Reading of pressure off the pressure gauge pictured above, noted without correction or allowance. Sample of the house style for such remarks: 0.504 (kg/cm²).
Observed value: 30 (kg/cm²)
